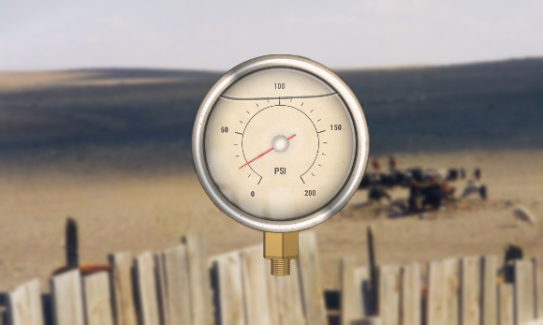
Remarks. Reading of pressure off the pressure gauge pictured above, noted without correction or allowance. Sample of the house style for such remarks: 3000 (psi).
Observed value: 20 (psi)
